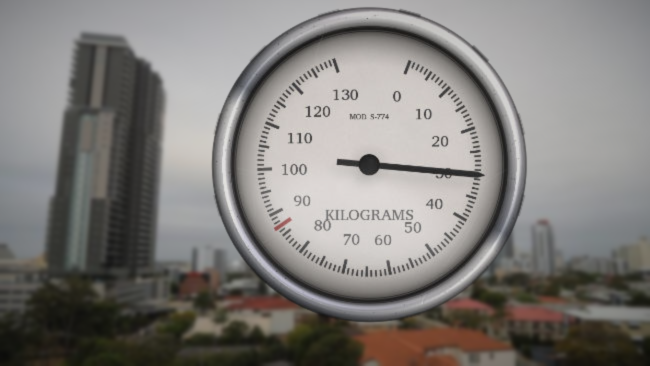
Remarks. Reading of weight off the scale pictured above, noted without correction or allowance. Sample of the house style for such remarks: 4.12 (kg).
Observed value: 30 (kg)
